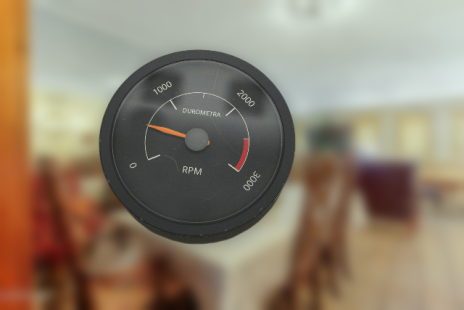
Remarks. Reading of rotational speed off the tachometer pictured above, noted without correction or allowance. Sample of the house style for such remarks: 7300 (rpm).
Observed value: 500 (rpm)
